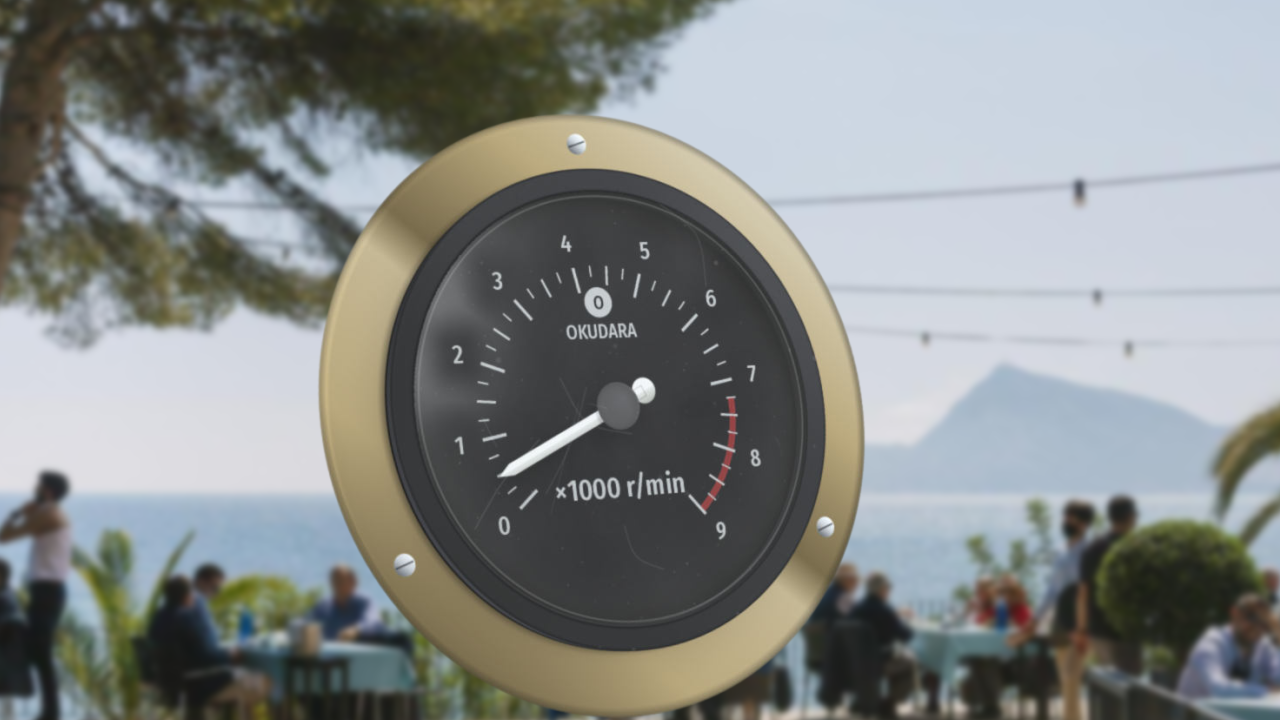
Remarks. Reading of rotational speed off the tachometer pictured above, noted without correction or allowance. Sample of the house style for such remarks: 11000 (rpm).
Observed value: 500 (rpm)
